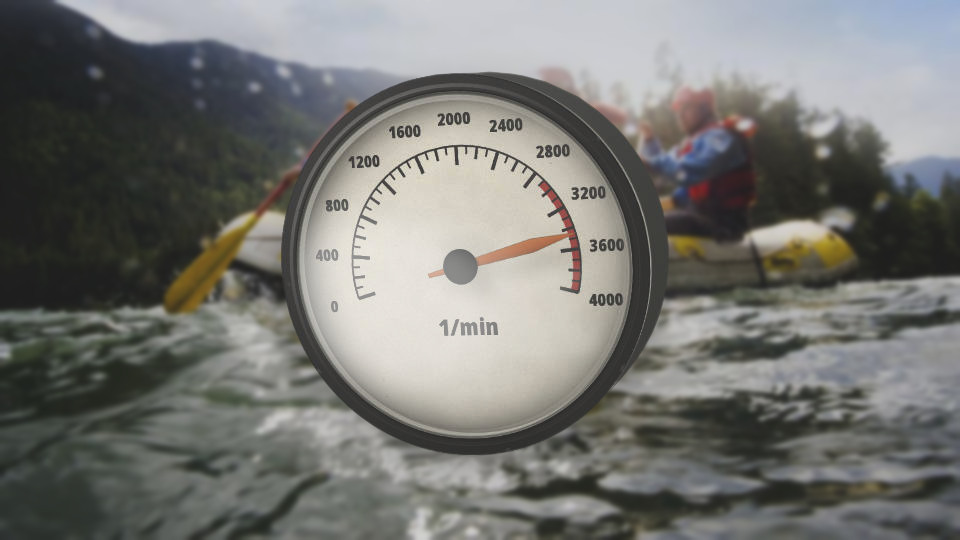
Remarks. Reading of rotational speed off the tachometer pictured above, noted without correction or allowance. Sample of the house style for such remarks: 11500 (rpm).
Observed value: 3450 (rpm)
